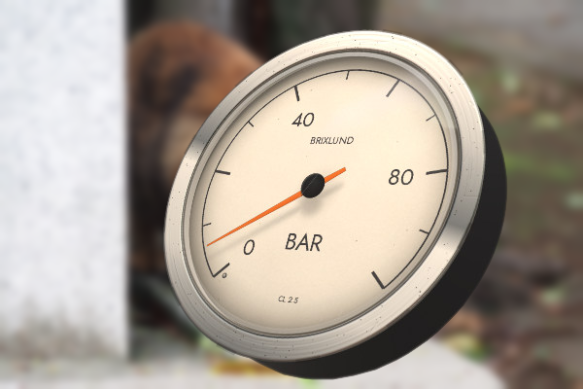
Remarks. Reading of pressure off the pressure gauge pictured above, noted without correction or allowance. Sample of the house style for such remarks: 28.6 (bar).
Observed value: 5 (bar)
